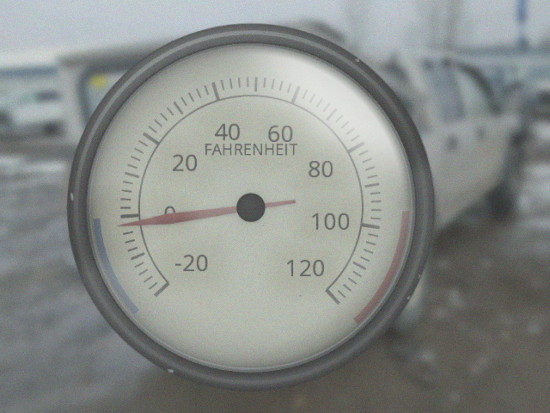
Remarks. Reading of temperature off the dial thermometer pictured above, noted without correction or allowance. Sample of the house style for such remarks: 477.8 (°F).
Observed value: -2 (°F)
